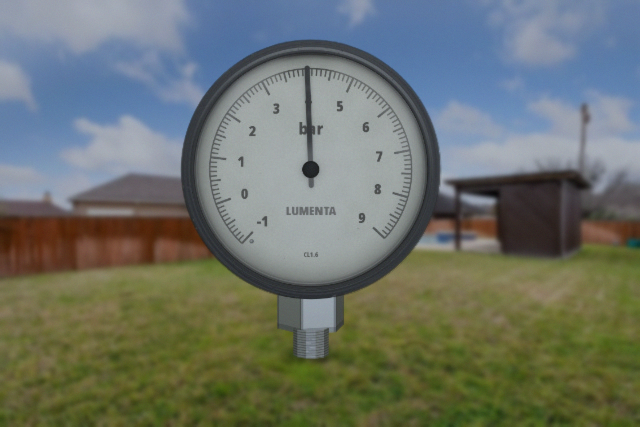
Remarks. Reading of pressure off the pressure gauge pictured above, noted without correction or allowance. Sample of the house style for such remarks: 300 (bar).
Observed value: 4 (bar)
